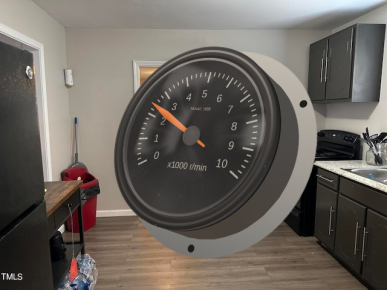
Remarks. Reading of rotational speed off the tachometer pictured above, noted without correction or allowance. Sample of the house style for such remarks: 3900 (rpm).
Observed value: 2400 (rpm)
